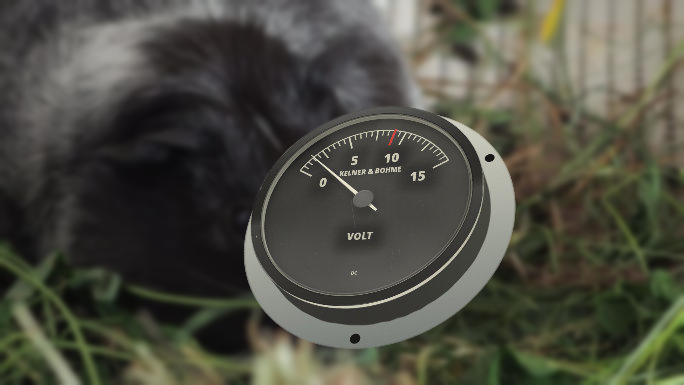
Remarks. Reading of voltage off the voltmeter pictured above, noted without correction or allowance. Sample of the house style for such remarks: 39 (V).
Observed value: 1.5 (V)
